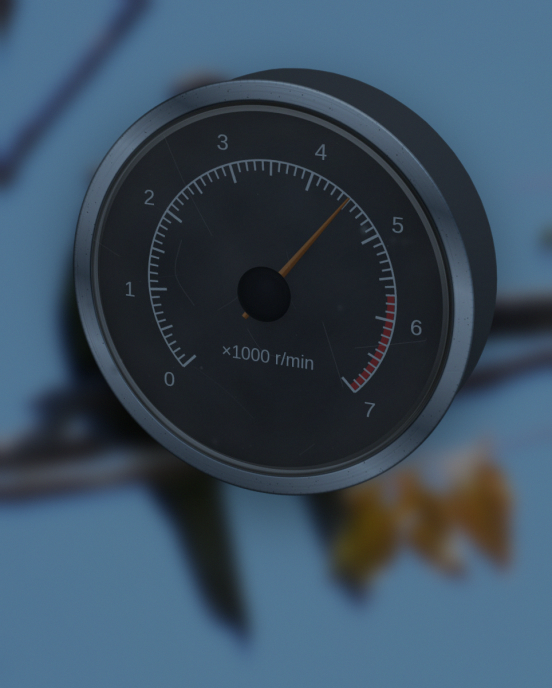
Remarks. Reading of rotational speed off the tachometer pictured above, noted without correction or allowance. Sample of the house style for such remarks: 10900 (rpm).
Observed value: 4500 (rpm)
